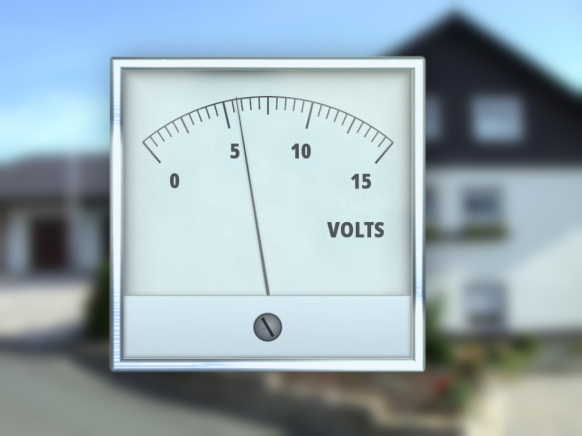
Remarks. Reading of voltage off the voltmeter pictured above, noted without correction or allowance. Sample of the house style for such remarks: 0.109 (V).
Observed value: 5.75 (V)
